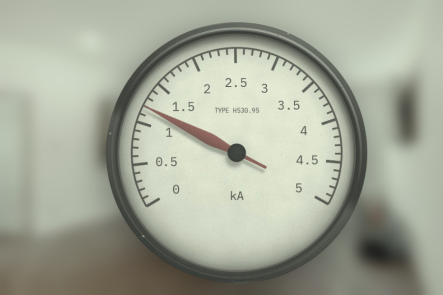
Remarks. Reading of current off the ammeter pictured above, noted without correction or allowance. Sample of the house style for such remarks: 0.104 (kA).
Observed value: 1.2 (kA)
